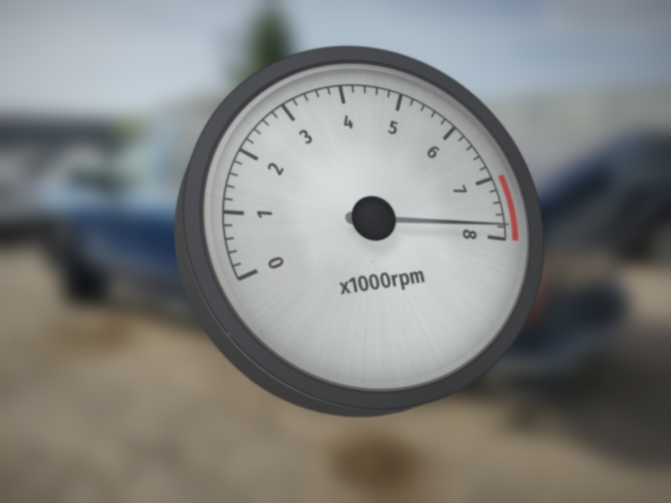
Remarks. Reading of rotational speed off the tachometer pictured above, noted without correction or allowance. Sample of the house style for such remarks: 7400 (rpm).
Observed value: 7800 (rpm)
